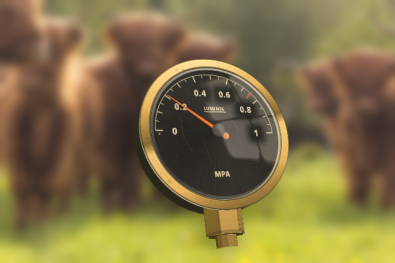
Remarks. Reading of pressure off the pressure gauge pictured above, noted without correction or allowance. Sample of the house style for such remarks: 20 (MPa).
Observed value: 0.2 (MPa)
